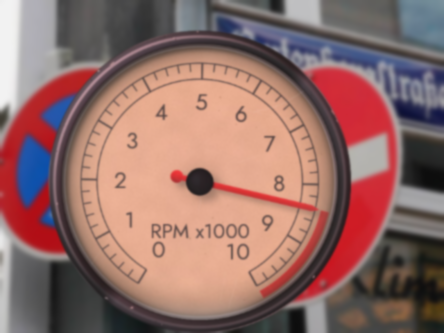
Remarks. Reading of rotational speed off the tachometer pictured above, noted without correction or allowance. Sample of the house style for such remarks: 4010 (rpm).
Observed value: 8400 (rpm)
